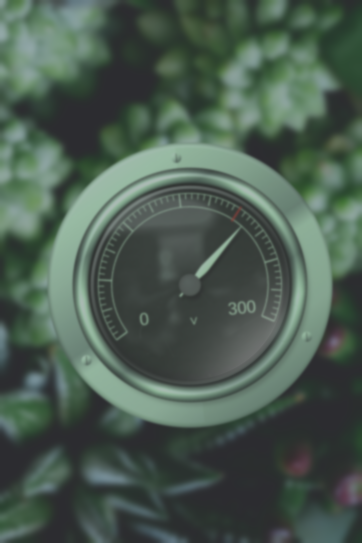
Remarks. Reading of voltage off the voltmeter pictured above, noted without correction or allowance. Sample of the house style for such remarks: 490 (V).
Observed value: 210 (V)
